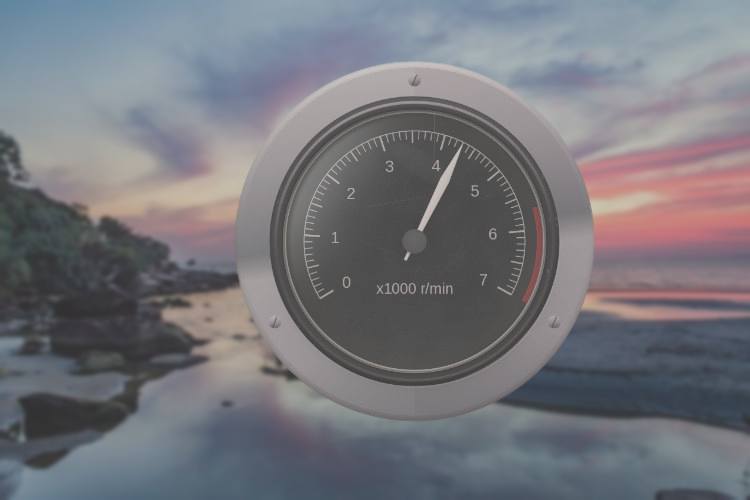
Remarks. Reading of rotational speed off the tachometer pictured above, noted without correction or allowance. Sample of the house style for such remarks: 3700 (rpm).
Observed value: 4300 (rpm)
